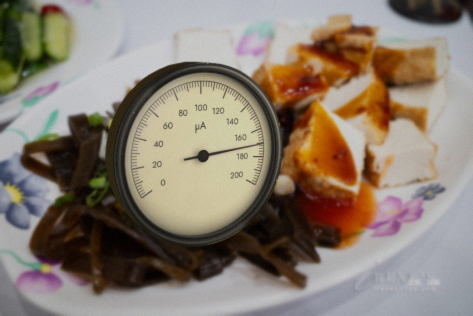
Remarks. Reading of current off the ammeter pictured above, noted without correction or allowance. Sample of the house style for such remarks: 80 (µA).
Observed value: 170 (µA)
